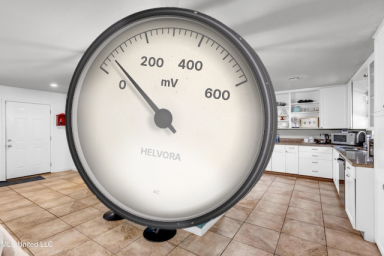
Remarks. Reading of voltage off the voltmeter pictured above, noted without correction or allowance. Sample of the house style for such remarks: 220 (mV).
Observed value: 60 (mV)
